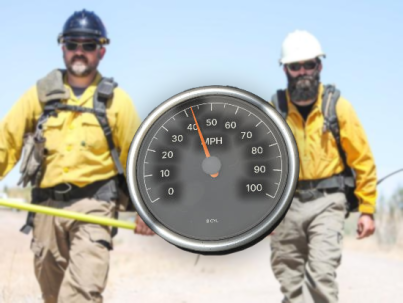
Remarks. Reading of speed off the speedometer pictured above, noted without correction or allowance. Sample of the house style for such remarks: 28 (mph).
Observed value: 42.5 (mph)
